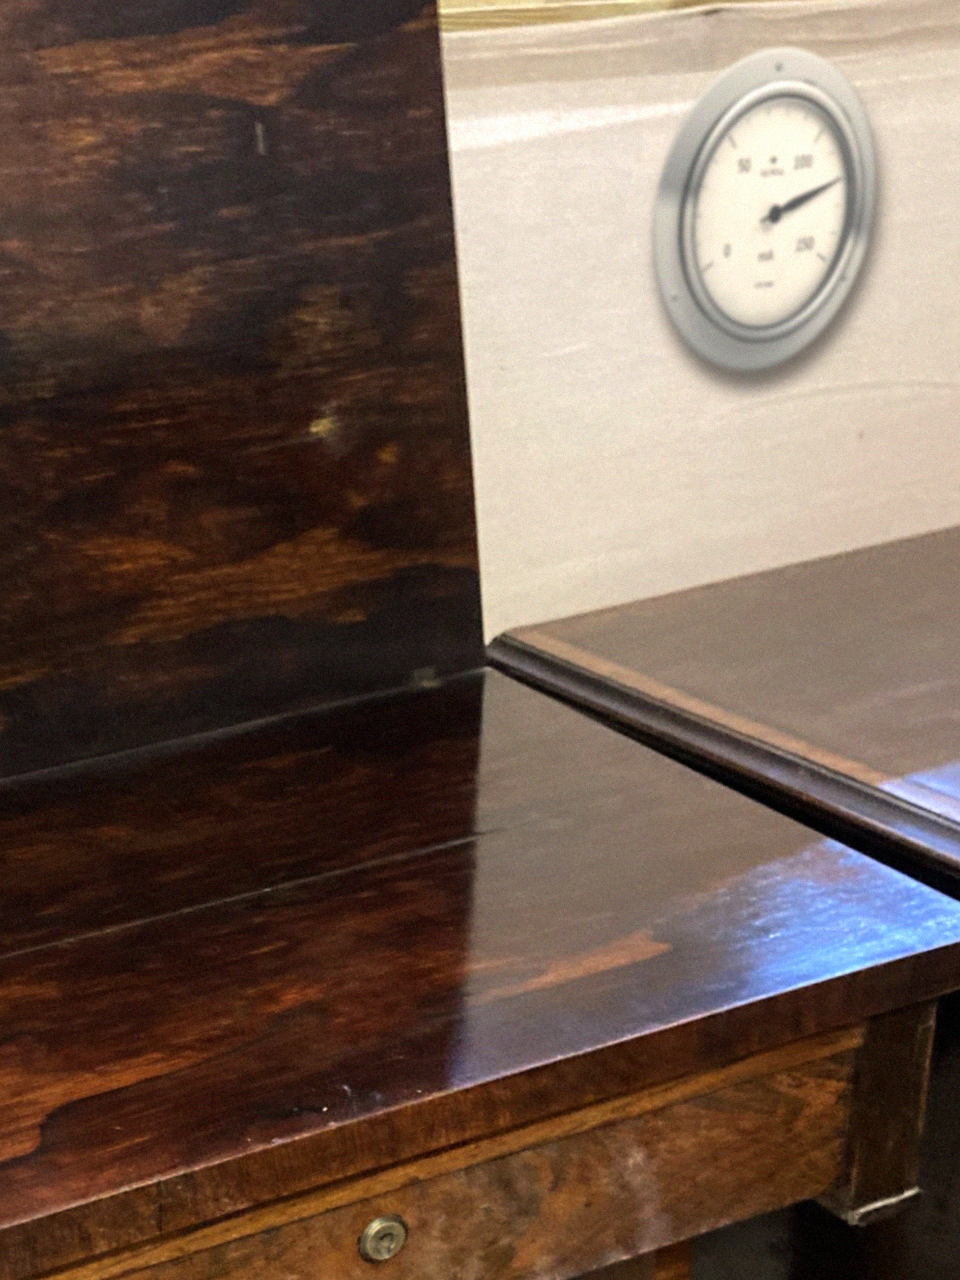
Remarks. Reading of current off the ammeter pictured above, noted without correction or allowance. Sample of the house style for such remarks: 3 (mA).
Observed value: 120 (mA)
